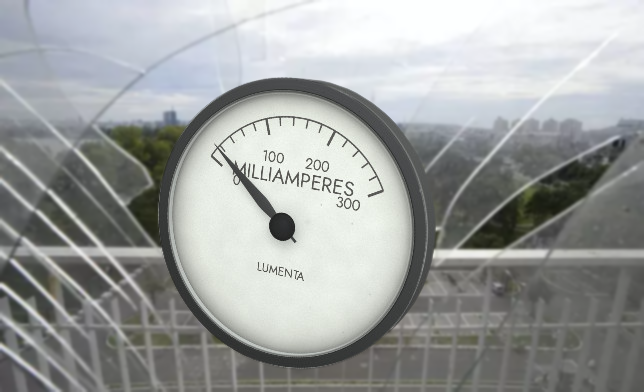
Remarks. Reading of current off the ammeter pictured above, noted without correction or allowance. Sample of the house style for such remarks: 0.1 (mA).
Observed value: 20 (mA)
